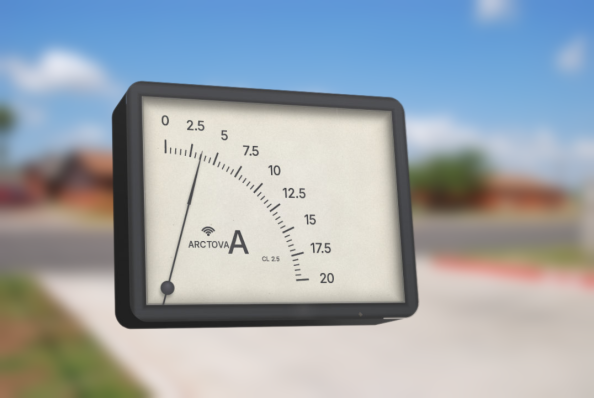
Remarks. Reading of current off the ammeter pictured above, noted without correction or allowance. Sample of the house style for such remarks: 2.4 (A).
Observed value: 3.5 (A)
